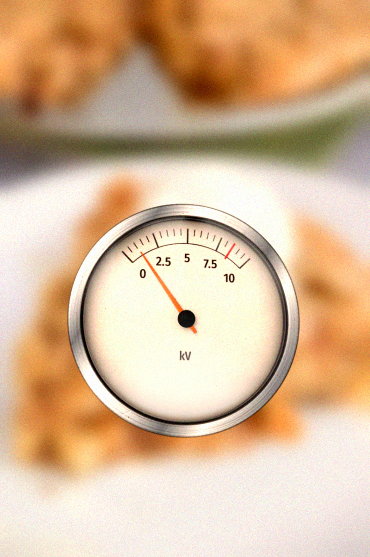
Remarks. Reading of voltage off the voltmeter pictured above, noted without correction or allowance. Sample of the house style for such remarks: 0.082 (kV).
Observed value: 1 (kV)
